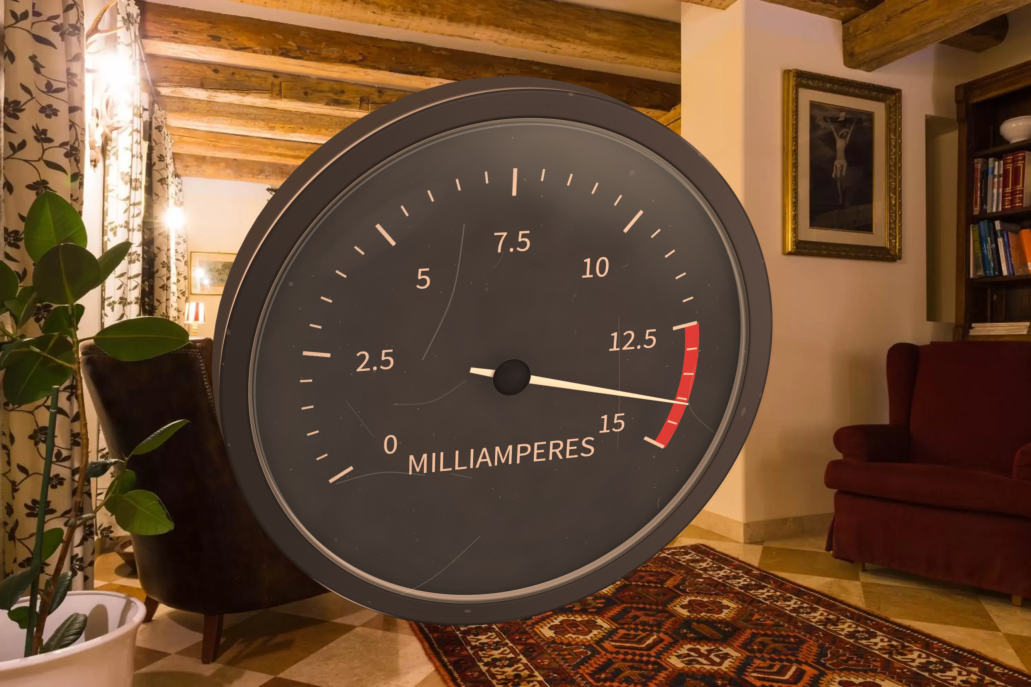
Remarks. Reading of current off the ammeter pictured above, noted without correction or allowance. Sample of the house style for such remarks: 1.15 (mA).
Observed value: 14 (mA)
